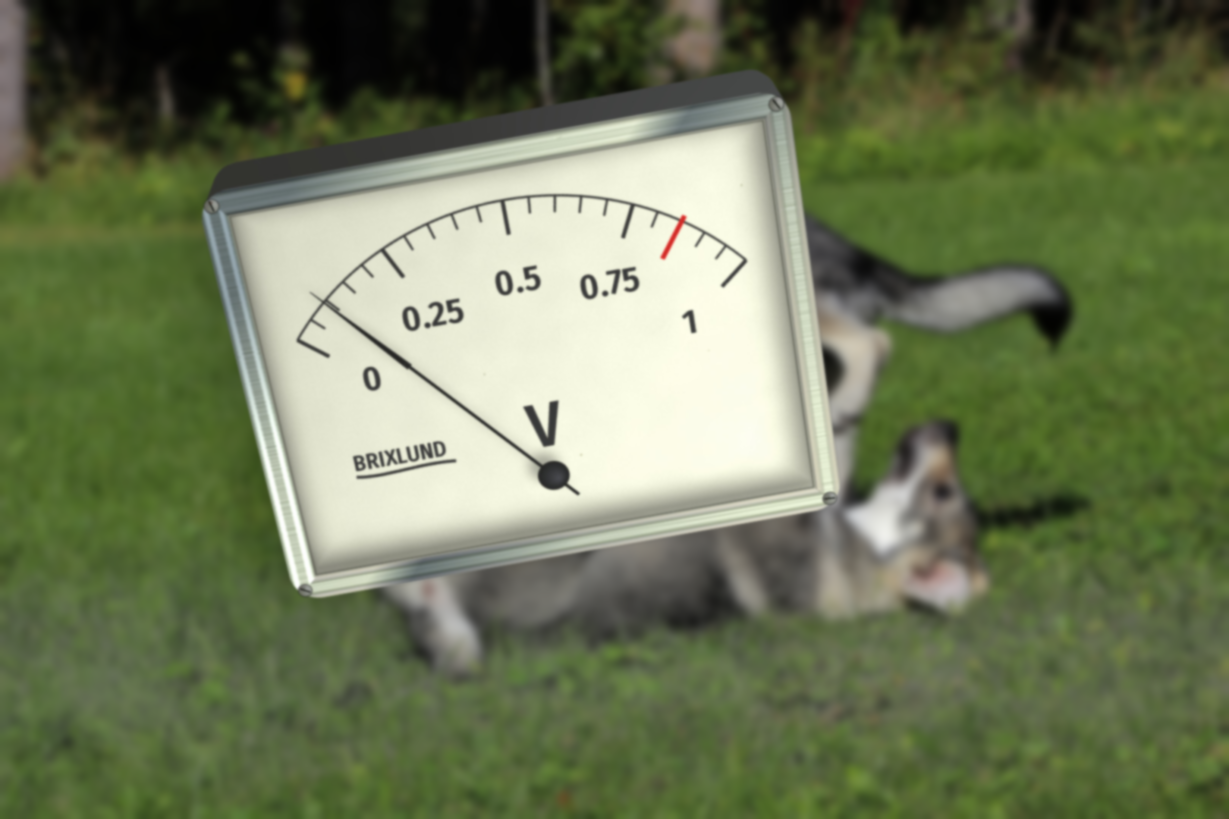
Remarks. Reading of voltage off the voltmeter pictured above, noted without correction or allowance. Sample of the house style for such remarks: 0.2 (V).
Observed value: 0.1 (V)
